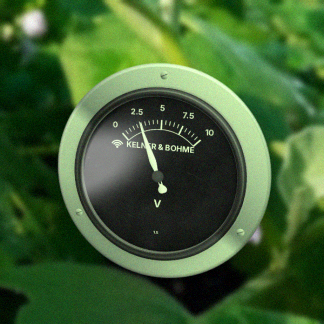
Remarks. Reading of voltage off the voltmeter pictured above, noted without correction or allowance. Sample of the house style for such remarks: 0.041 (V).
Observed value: 2.5 (V)
